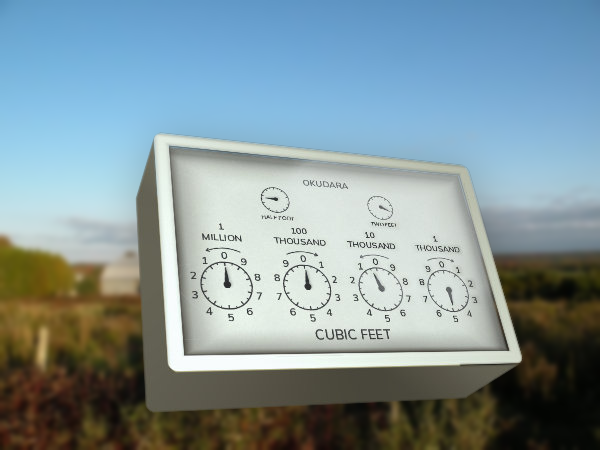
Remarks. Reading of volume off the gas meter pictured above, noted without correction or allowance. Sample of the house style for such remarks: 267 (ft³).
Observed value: 500 (ft³)
